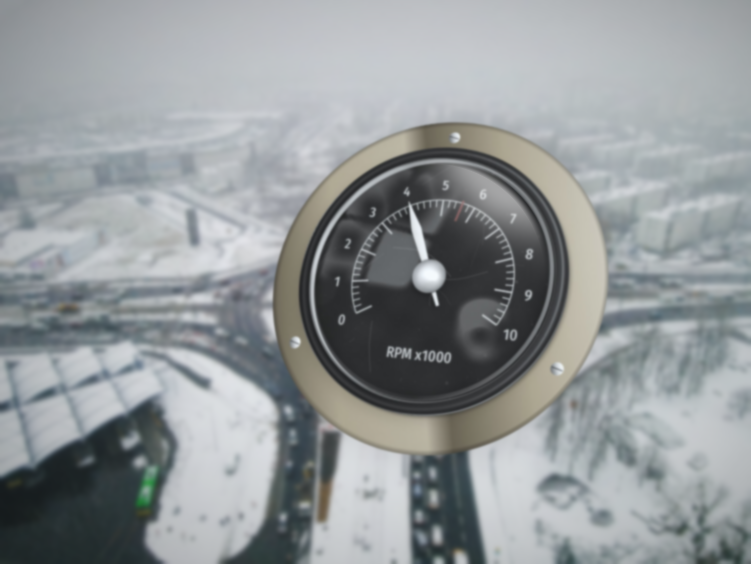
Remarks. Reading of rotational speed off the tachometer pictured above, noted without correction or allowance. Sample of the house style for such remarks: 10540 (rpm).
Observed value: 4000 (rpm)
